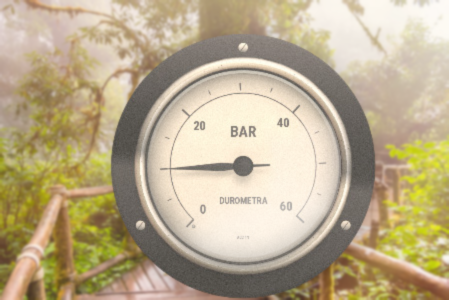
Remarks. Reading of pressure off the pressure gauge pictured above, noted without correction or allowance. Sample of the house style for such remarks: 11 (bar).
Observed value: 10 (bar)
